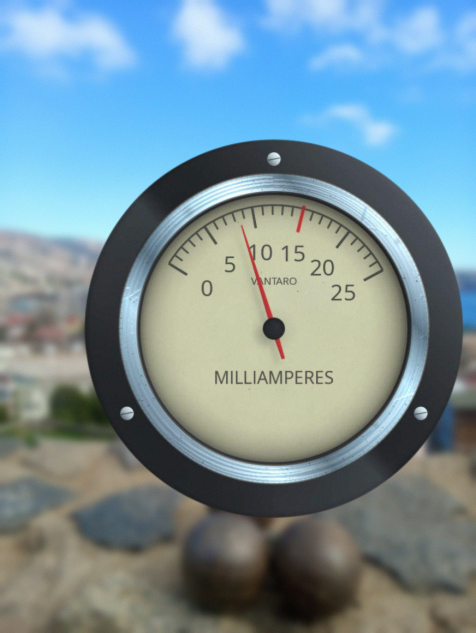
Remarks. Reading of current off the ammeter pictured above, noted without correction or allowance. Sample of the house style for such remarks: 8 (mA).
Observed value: 8.5 (mA)
